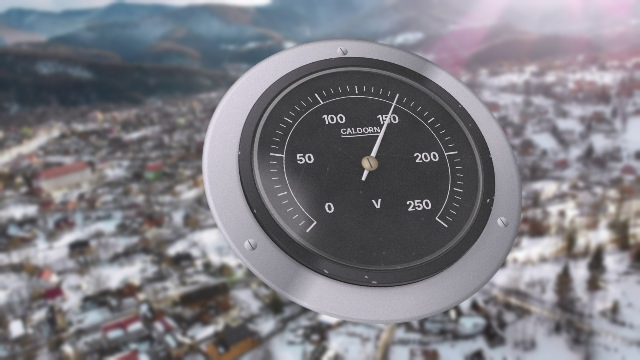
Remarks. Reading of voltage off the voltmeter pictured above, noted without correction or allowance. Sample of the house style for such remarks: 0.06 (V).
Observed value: 150 (V)
